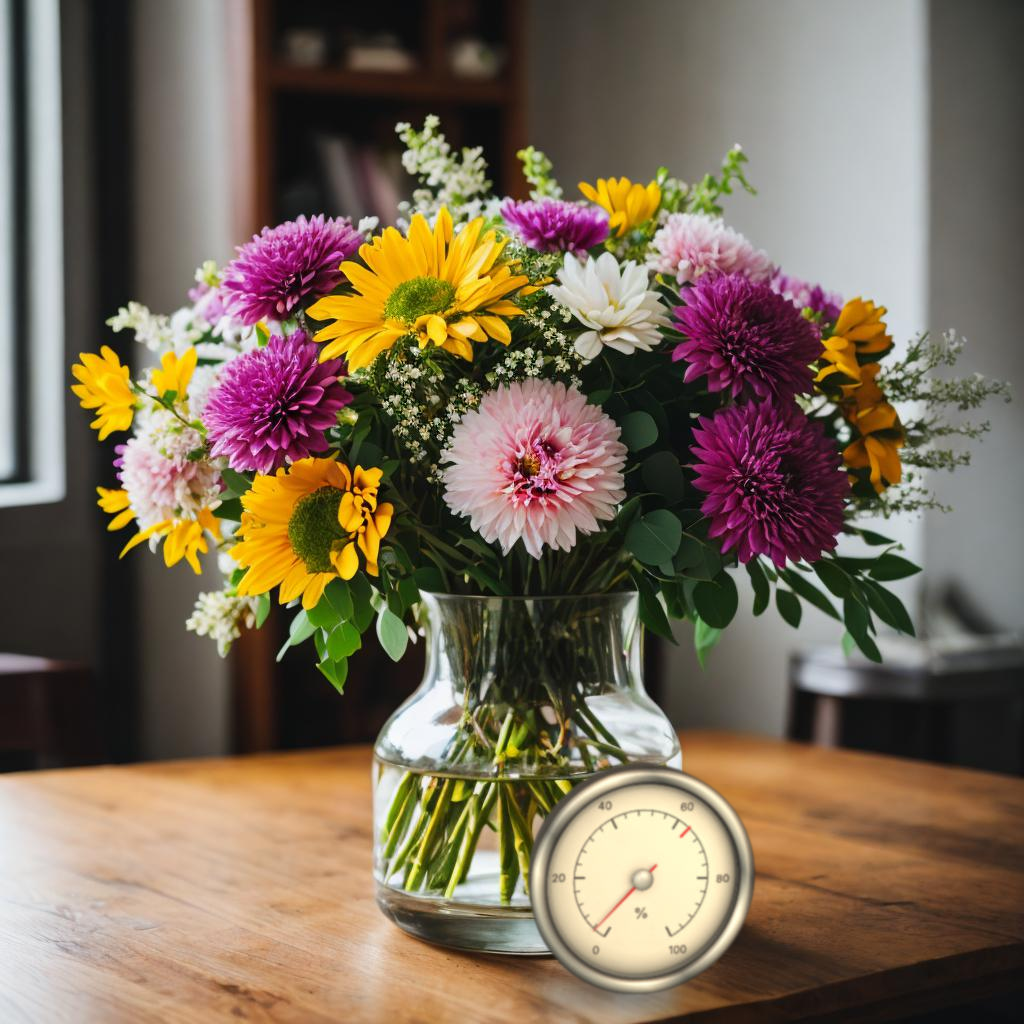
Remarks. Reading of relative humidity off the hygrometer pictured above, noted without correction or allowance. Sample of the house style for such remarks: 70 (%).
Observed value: 4 (%)
